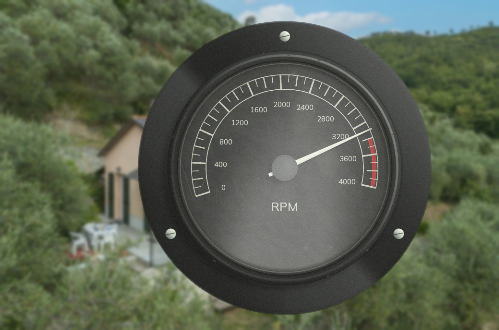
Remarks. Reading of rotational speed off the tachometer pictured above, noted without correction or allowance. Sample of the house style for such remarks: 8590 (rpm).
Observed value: 3300 (rpm)
